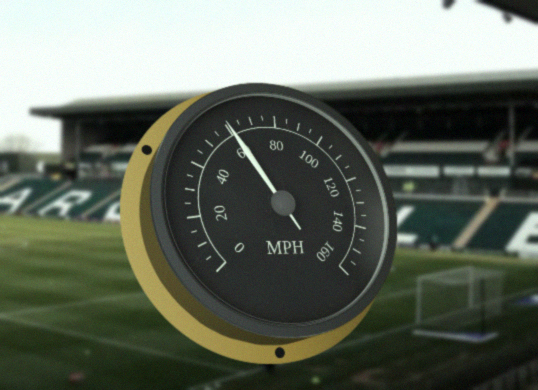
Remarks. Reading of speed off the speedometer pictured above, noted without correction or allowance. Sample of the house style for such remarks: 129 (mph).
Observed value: 60 (mph)
